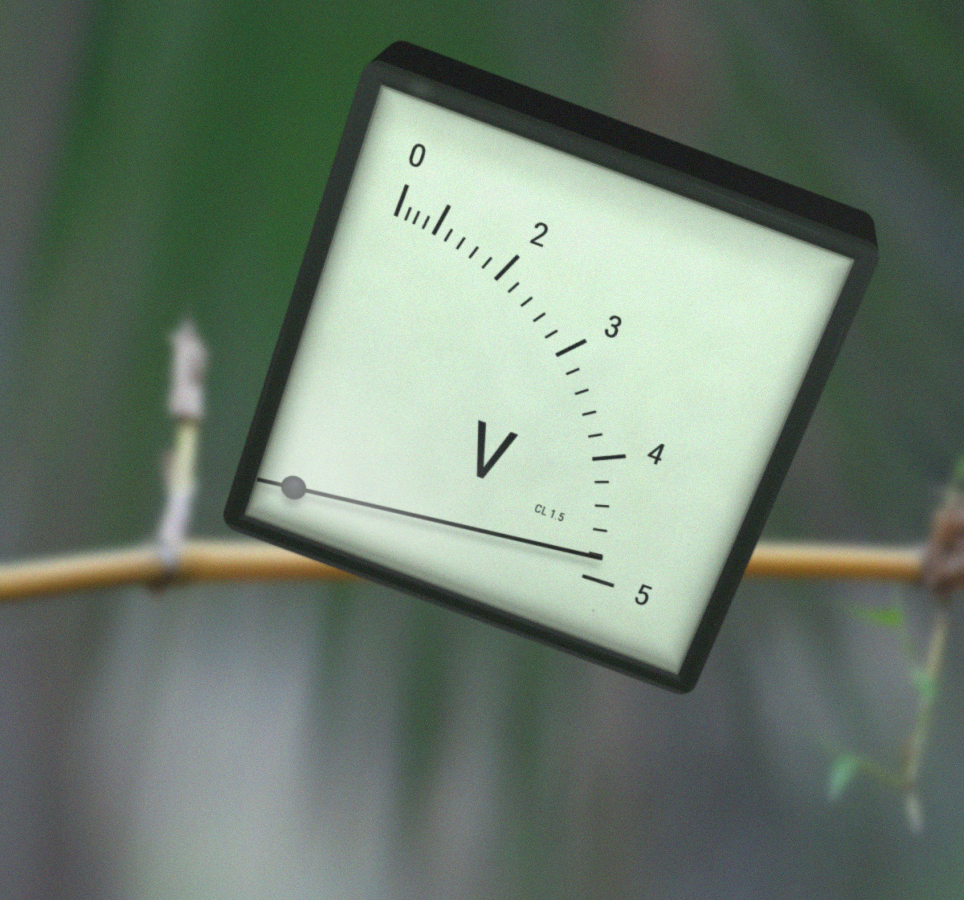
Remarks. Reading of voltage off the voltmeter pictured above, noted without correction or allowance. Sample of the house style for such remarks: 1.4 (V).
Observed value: 4.8 (V)
